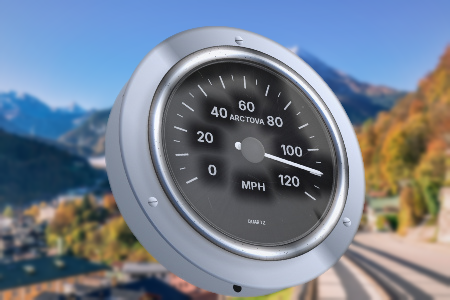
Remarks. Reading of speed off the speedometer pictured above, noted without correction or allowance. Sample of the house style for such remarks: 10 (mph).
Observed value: 110 (mph)
